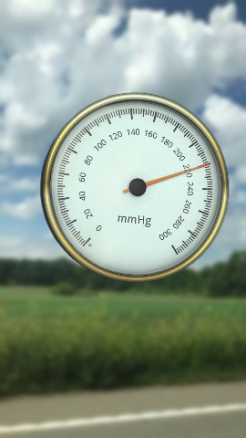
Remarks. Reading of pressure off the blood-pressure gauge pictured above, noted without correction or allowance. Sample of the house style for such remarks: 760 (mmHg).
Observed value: 220 (mmHg)
